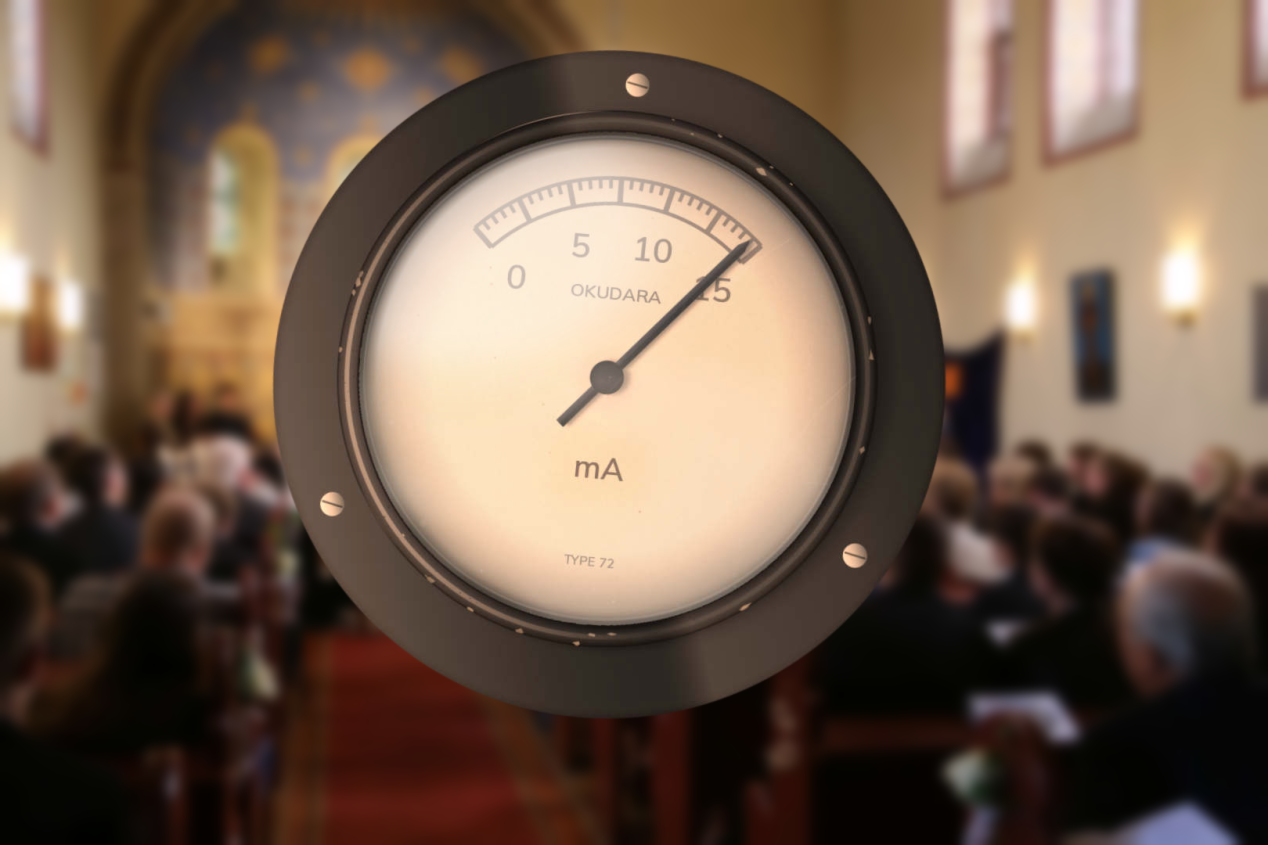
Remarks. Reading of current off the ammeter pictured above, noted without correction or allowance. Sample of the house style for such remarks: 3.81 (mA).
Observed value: 14.5 (mA)
